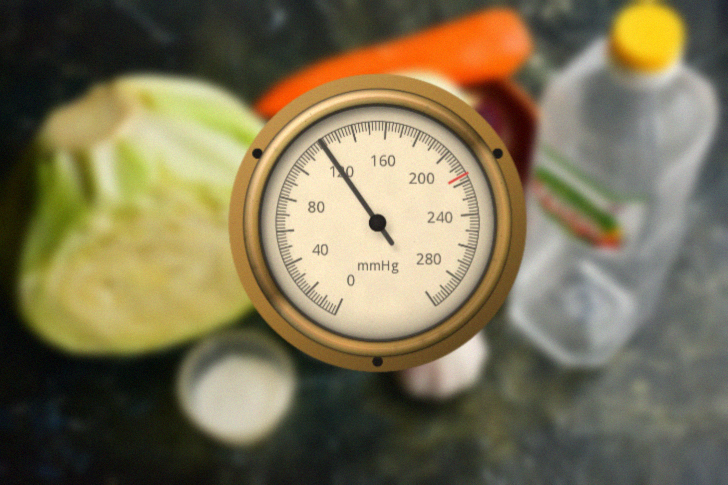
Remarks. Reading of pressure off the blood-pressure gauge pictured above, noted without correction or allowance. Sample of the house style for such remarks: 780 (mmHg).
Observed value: 120 (mmHg)
